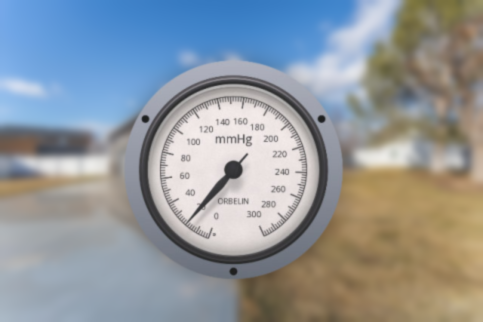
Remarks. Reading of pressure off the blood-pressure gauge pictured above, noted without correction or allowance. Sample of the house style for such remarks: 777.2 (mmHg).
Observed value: 20 (mmHg)
